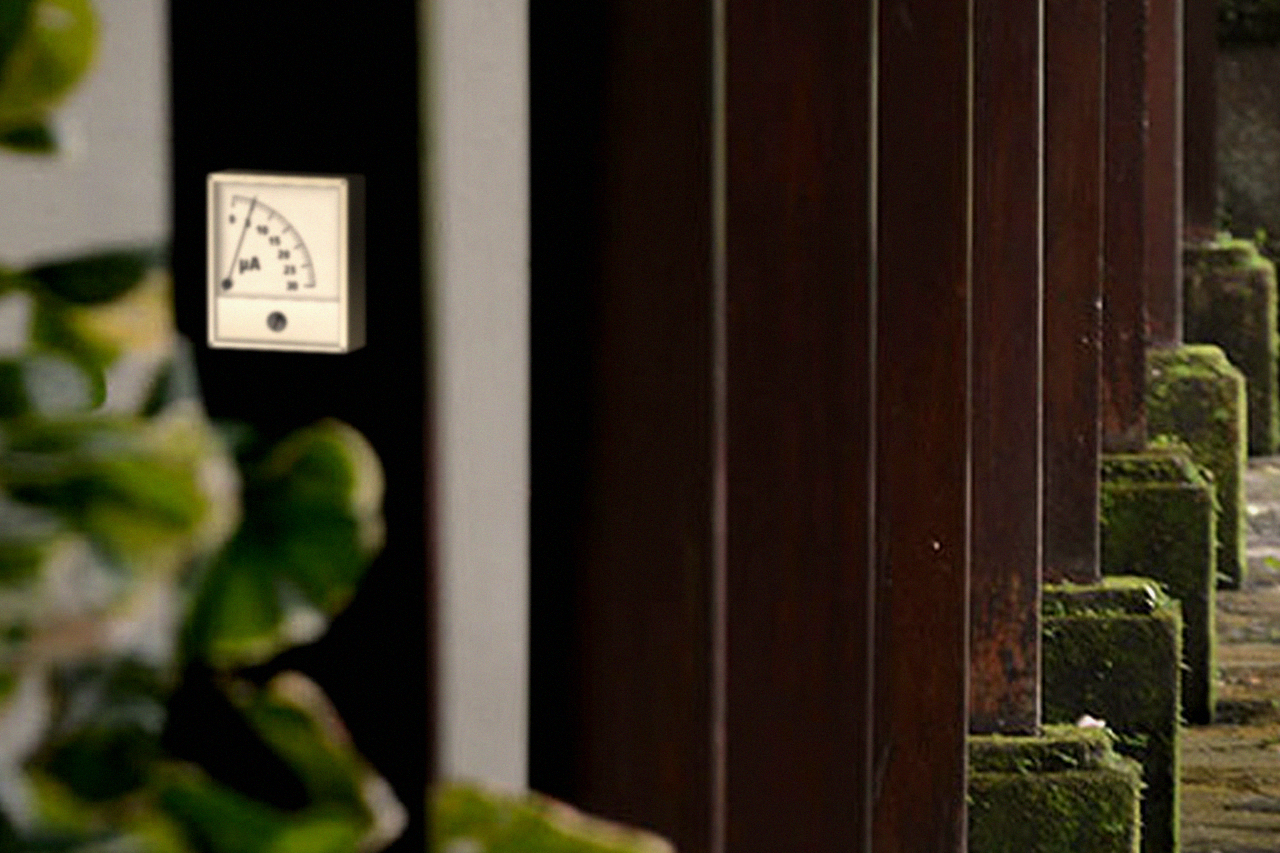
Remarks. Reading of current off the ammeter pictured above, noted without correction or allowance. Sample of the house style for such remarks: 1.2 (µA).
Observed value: 5 (µA)
